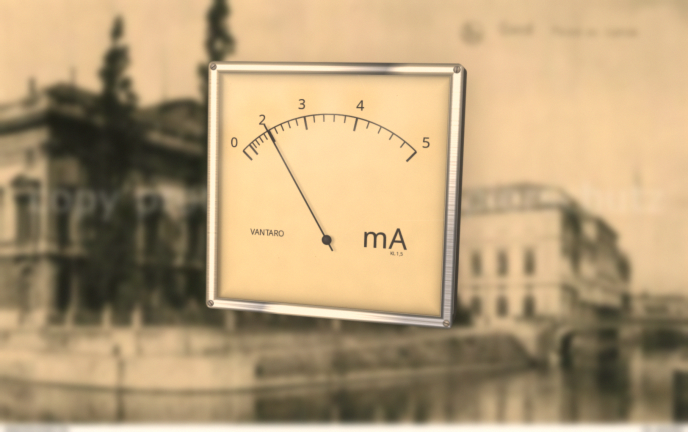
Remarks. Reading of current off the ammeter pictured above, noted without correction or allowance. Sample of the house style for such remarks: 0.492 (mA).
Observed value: 2 (mA)
